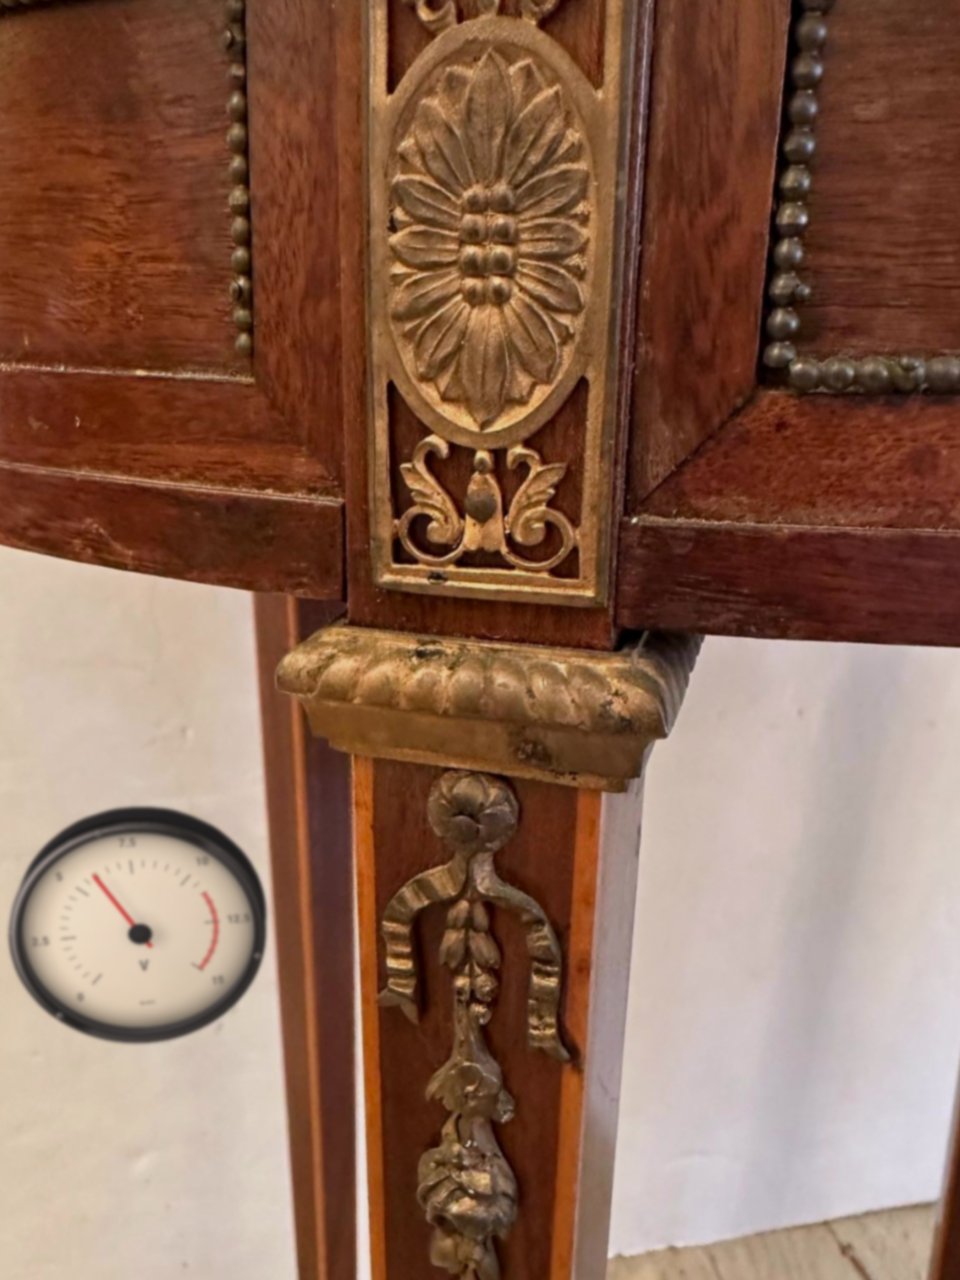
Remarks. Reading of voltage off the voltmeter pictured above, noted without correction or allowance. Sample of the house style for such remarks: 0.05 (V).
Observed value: 6 (V)
